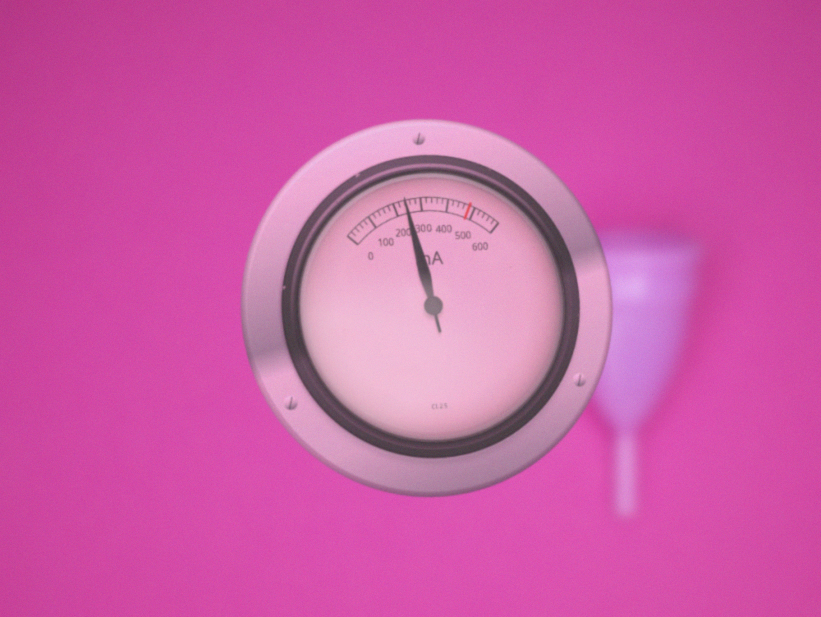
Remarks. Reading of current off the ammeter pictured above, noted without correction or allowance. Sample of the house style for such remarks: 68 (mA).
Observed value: 240 (mA)
